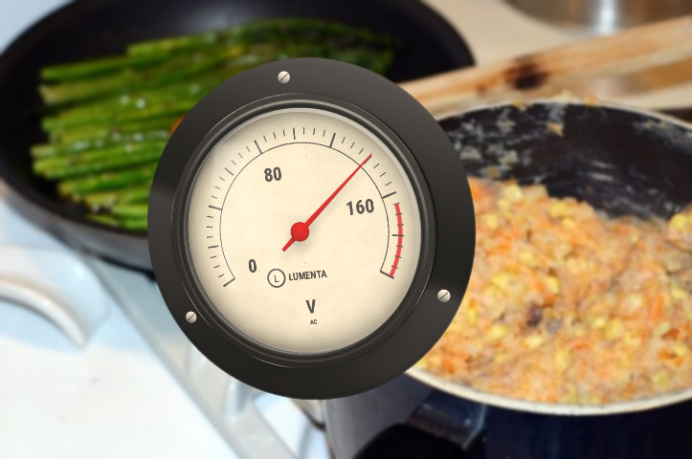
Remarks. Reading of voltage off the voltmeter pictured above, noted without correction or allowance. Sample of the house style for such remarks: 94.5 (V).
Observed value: 140 (V)
